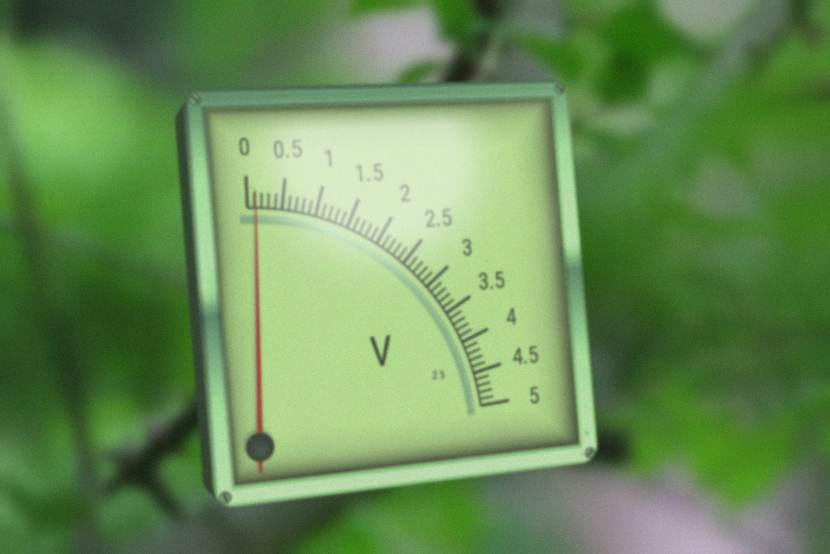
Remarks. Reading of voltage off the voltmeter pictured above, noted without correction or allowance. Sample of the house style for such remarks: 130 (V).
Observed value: 0.1 (V)
